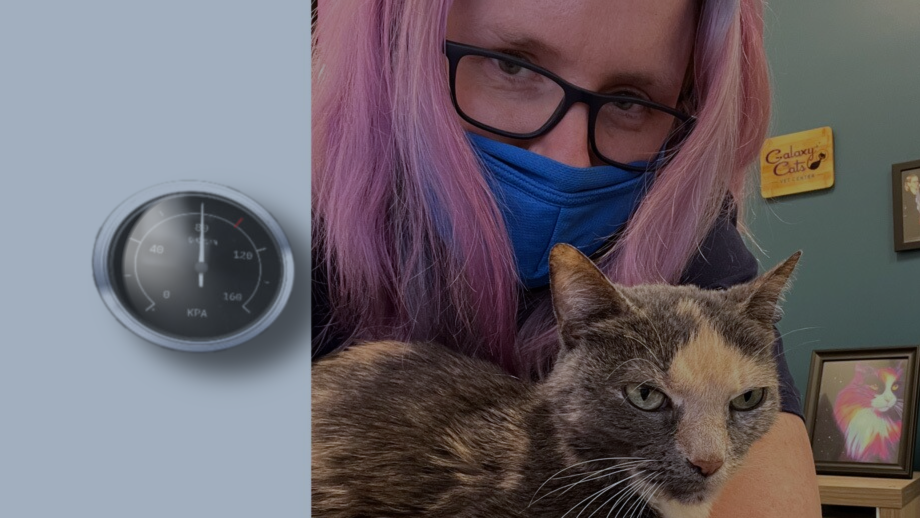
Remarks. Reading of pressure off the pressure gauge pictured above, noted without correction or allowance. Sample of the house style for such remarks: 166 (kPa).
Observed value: 80 (kPa)
